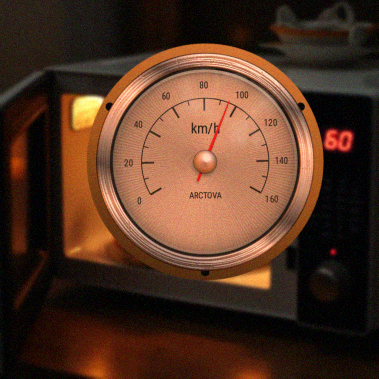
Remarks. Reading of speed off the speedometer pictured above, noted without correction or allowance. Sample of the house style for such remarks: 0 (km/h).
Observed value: 95 (km/h)
